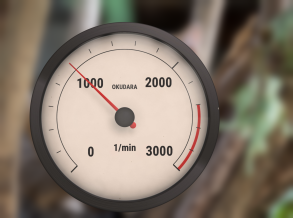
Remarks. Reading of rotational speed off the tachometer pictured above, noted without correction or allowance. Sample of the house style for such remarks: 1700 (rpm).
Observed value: 1000 (rpm)
